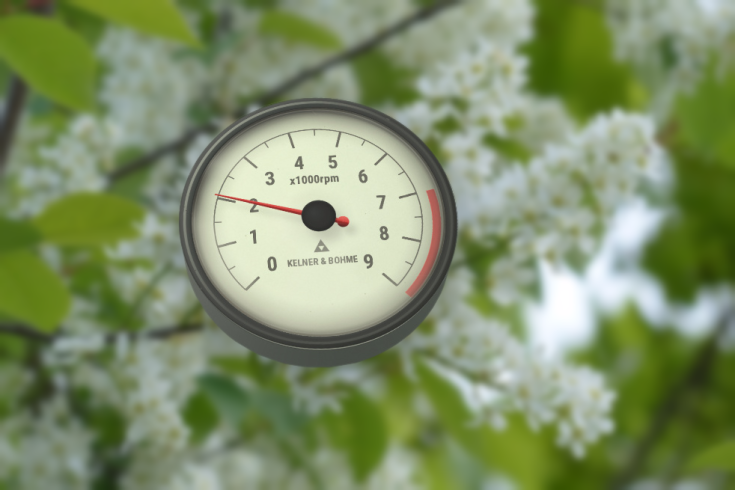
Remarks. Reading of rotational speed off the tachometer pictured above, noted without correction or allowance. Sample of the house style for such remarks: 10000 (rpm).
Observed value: 2000 (rpm)
